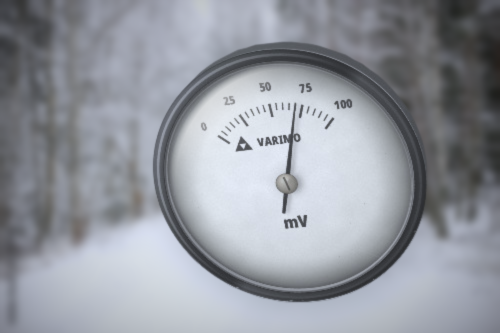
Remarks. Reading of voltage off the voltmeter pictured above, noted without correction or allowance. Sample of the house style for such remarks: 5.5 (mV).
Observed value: 70 (mV)
